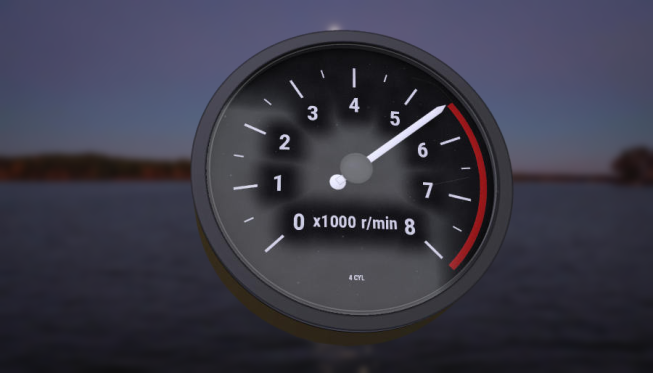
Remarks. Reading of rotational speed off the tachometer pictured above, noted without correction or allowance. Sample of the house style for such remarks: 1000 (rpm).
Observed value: 5500 (rpm)
